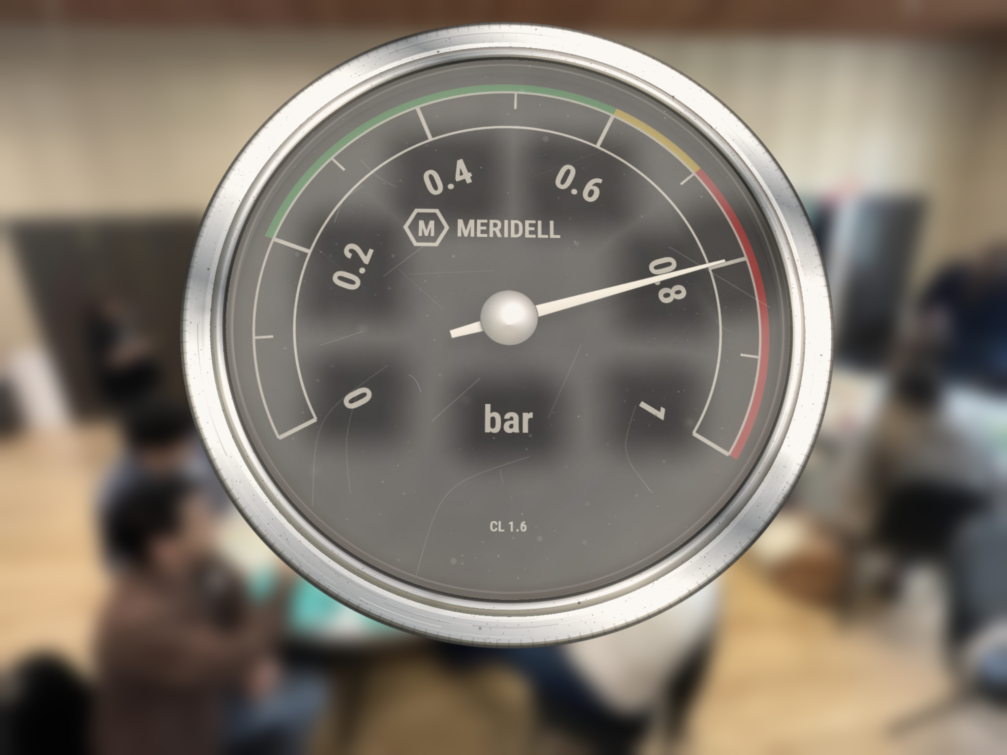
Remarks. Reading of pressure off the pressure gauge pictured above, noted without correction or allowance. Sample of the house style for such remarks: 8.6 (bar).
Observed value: 0.8 (bar)
